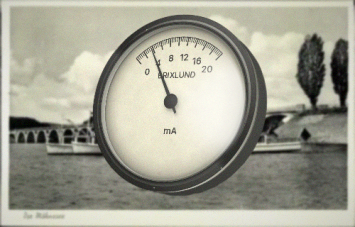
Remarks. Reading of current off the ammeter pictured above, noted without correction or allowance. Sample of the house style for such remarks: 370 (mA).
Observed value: 4 (mA)
